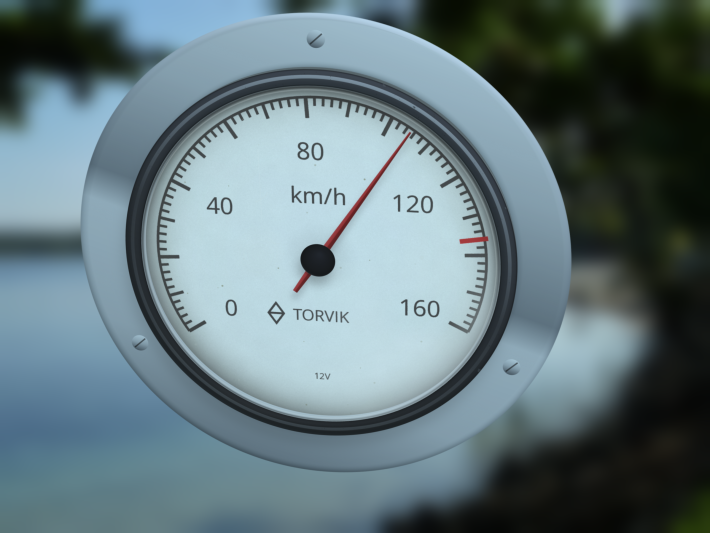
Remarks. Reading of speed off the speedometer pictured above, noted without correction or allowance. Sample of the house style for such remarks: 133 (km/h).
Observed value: 105 (km/h)
